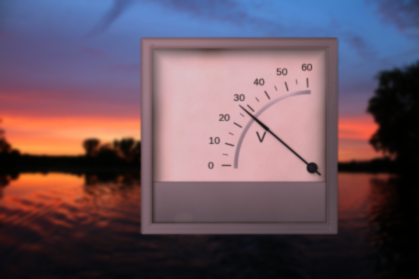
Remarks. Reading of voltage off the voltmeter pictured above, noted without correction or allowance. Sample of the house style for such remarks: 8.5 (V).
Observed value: 27.5 (V)
